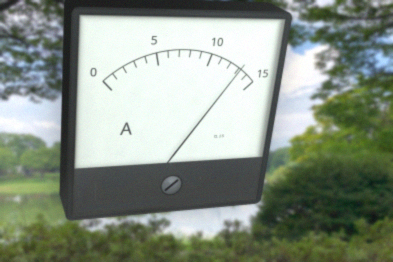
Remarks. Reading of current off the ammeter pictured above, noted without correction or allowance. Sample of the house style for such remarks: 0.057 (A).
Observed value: 13 (A)
